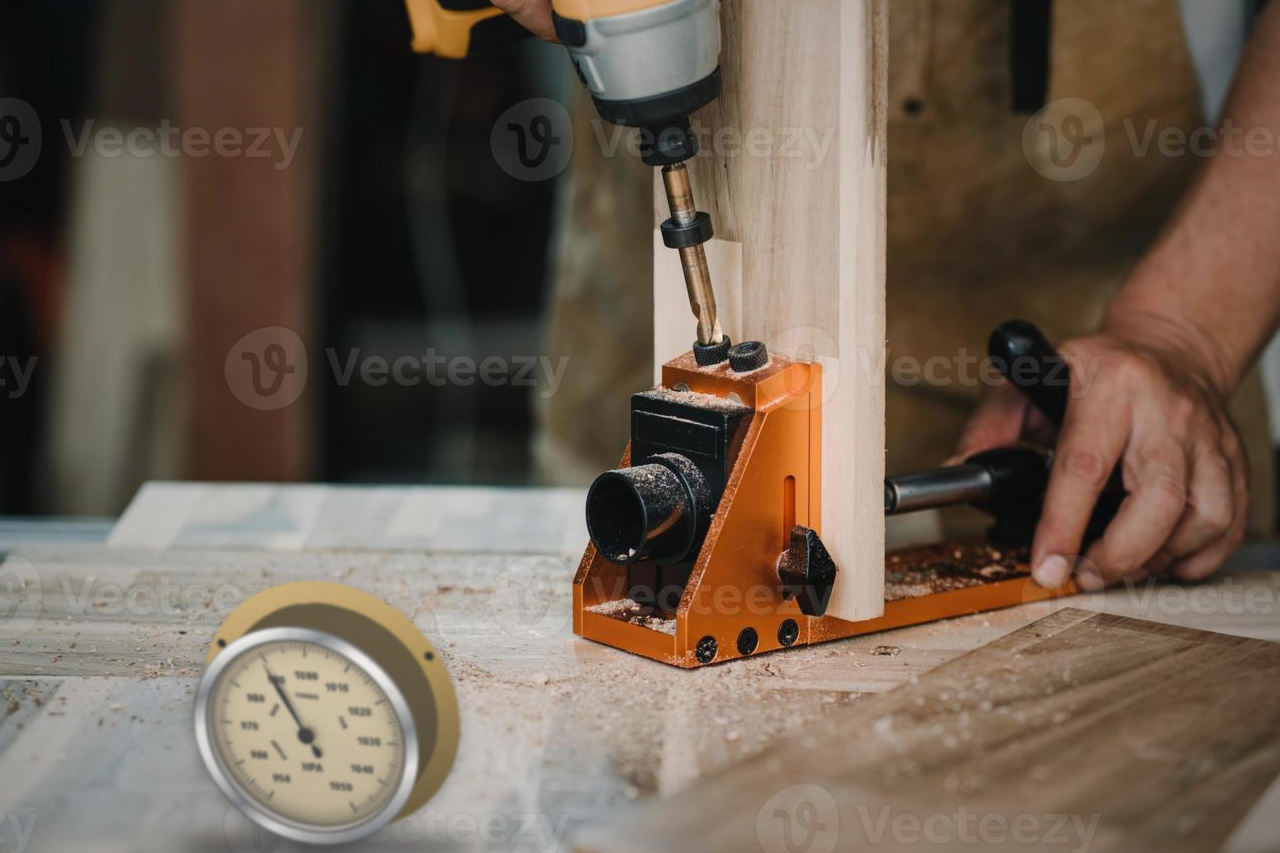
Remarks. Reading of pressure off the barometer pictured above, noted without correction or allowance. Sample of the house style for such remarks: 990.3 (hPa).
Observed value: 990 (hPa)
